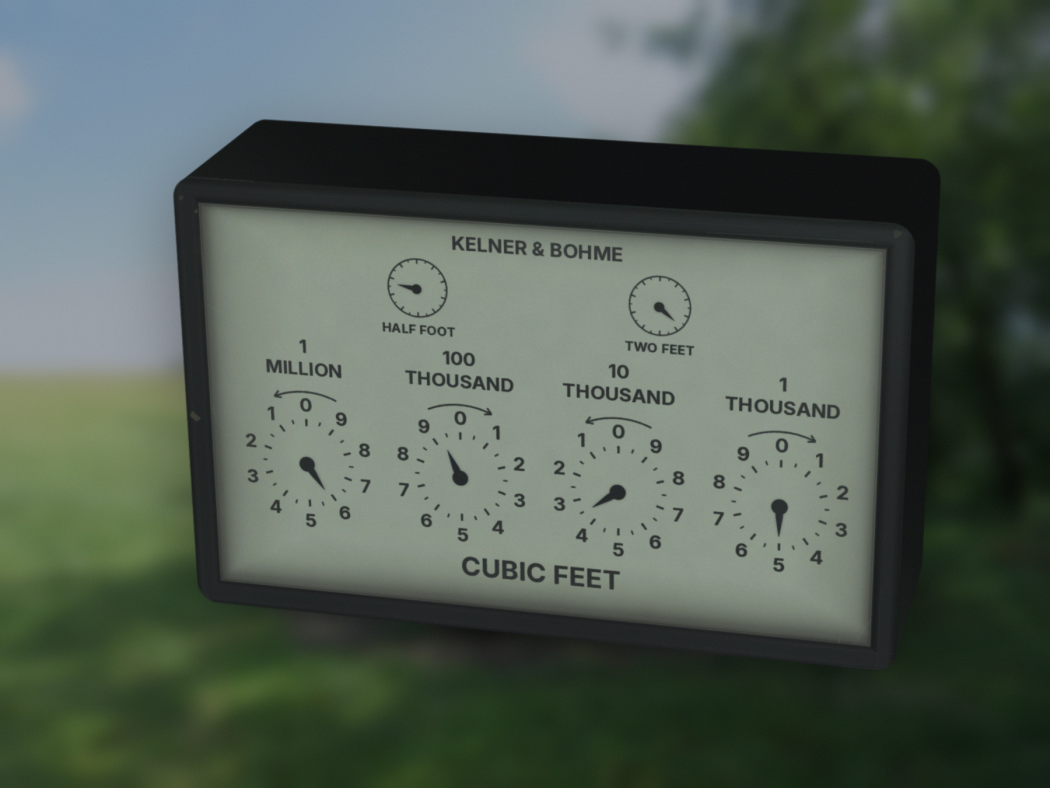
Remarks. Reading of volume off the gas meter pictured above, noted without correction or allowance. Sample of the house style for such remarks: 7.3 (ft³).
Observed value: 593500 (ft³)
